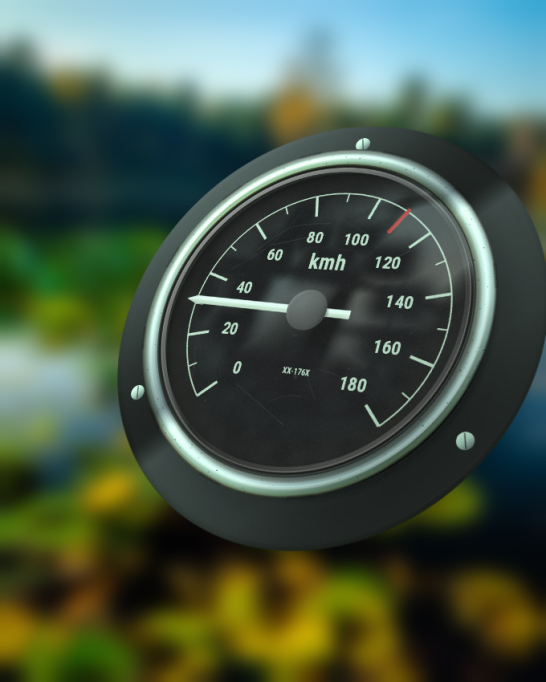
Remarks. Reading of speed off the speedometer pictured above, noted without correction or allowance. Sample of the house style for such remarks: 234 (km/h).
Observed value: 30 (km/h)
